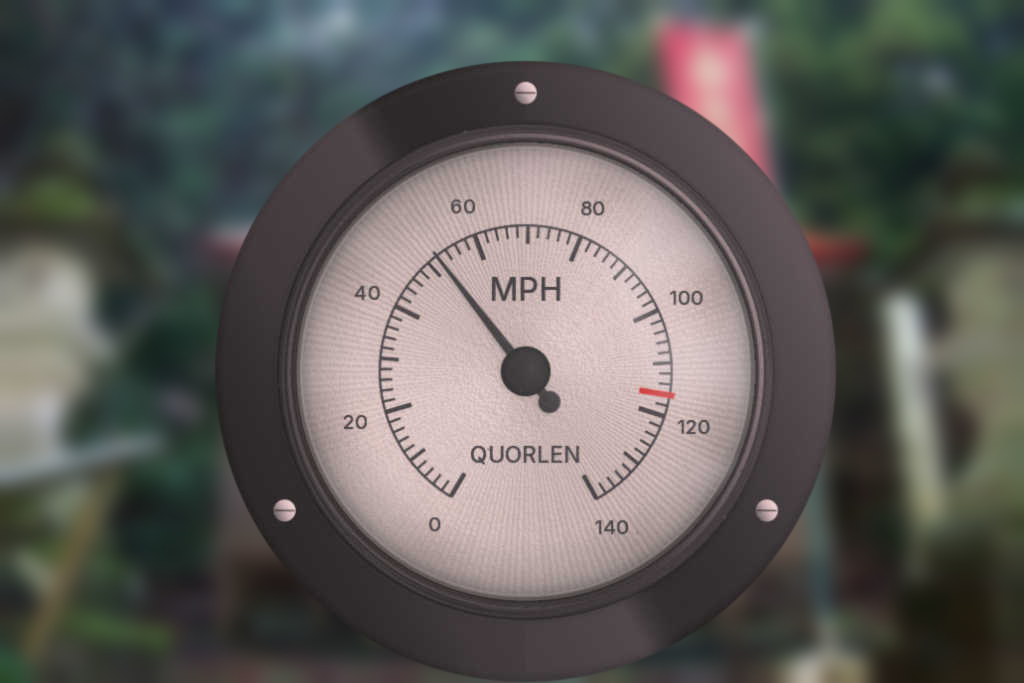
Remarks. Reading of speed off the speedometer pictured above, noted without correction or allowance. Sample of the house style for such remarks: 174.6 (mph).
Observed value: 52 (mph)
